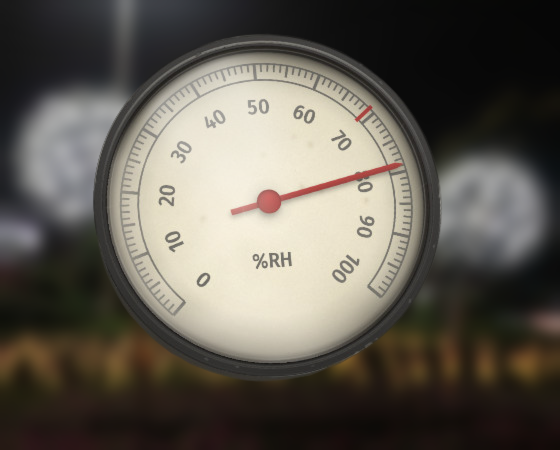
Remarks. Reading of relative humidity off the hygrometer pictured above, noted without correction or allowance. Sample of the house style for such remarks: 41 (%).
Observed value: 79 (%)
